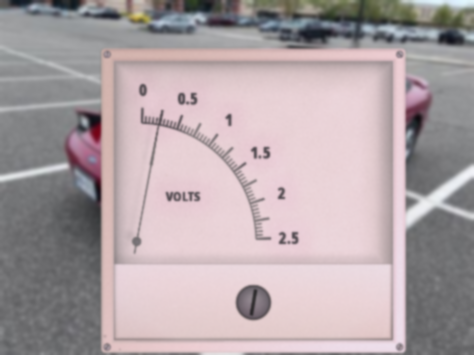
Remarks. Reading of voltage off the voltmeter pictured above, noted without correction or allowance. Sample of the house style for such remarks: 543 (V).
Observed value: 0.25 (V)
